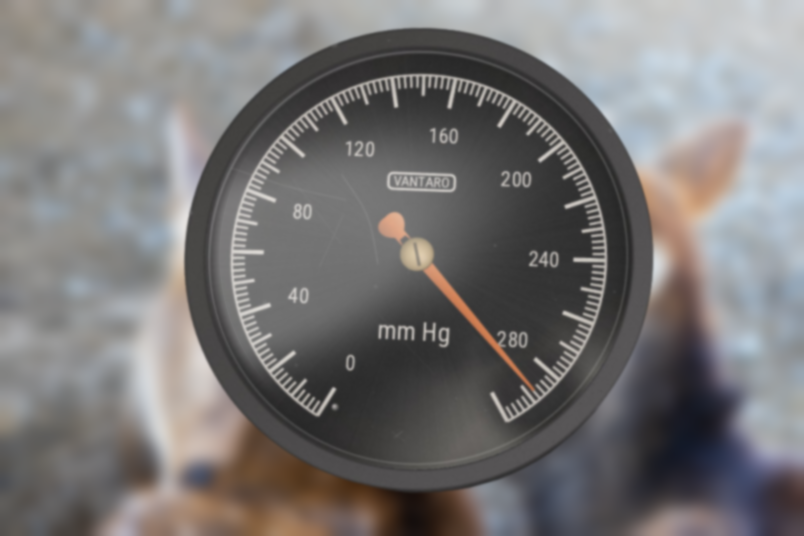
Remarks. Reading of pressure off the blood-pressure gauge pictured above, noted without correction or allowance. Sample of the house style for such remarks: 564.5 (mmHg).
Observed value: 288 (mmHg)
